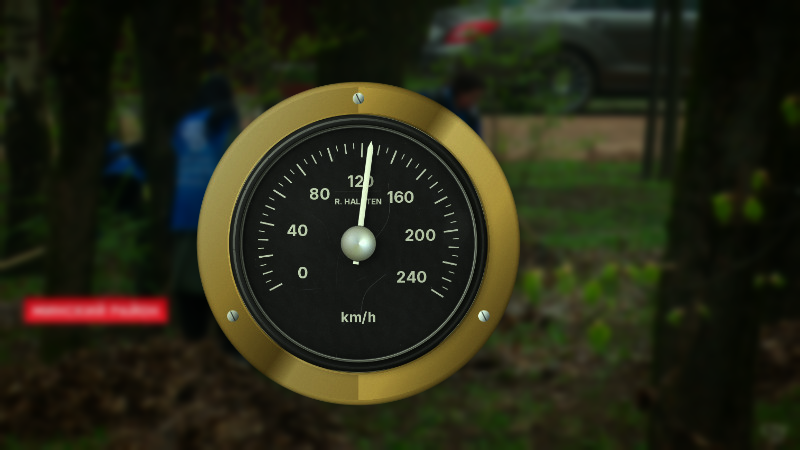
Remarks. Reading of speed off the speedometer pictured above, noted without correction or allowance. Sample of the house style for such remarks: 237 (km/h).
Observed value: 125 (km/h)
